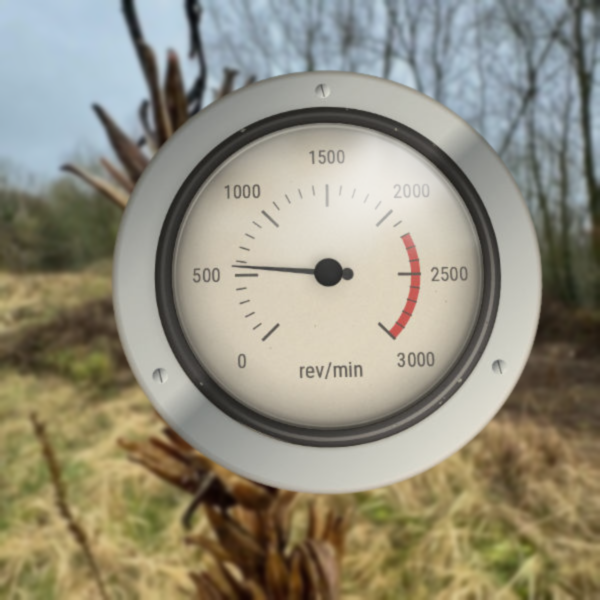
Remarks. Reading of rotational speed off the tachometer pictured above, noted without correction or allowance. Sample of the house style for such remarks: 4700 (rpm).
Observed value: 550 (rpm)
